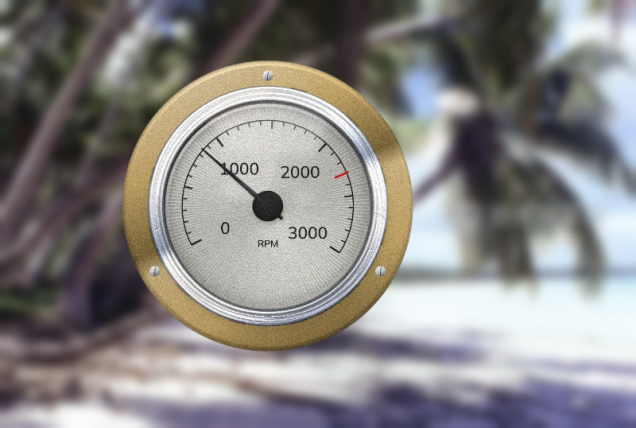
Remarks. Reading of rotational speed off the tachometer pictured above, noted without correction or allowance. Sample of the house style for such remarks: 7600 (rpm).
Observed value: 850 (rpm)
